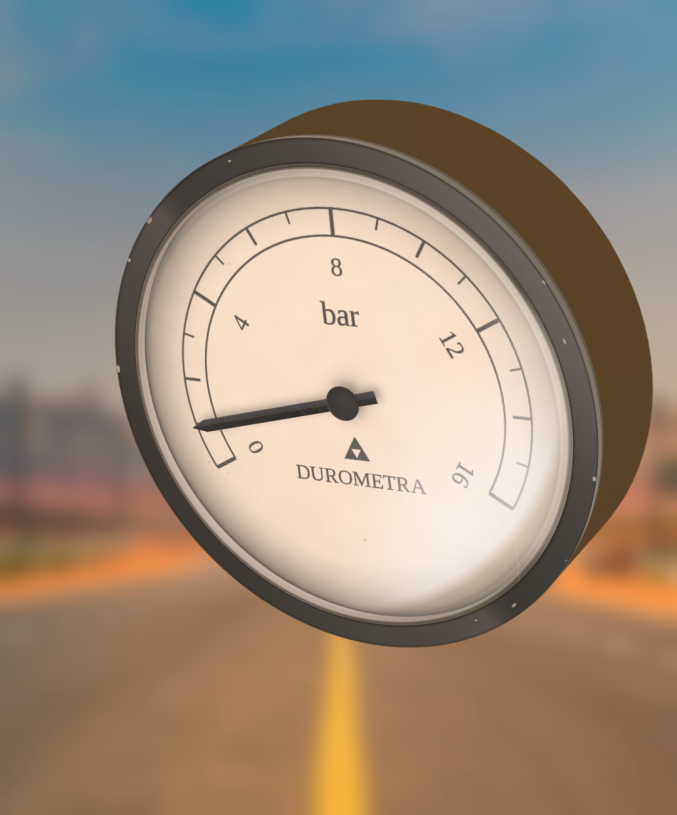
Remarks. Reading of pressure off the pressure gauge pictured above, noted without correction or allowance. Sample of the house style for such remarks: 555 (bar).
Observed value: 1 (bar)
